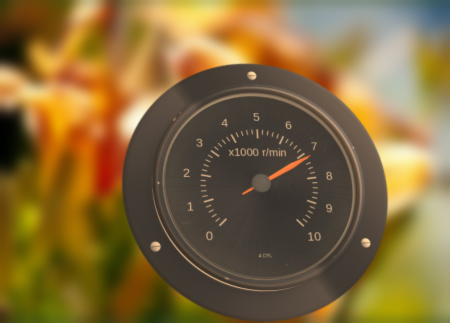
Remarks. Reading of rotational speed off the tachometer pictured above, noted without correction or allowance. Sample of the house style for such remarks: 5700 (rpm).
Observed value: 7200 (rpm)
